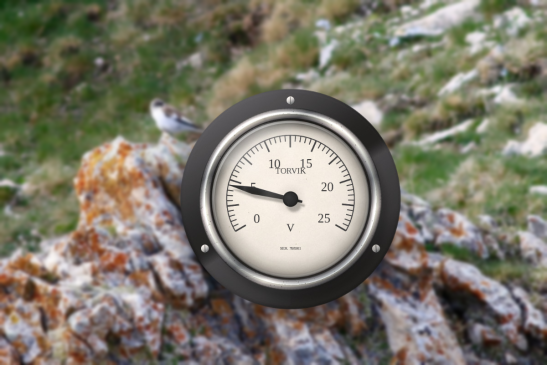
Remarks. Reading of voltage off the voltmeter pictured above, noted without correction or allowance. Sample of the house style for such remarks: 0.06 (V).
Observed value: 4.5 (V)
